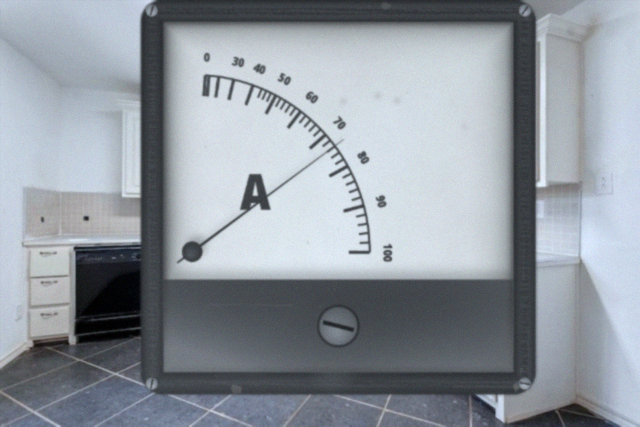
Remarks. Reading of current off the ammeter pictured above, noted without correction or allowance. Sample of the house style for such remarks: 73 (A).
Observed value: 74 (A)
